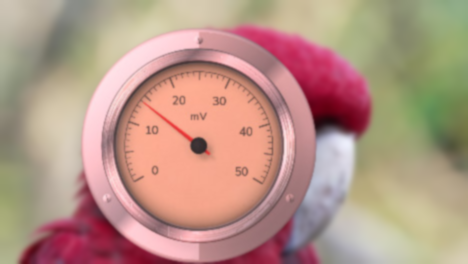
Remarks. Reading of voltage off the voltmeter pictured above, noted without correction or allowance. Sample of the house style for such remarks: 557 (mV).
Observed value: 14 (mV)
